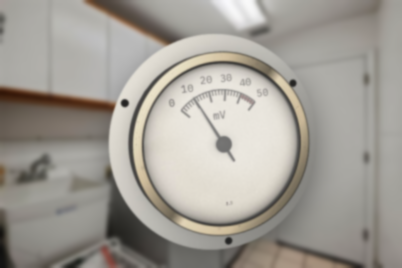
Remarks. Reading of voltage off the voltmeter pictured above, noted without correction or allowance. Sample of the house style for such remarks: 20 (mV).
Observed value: 10 (mV)
